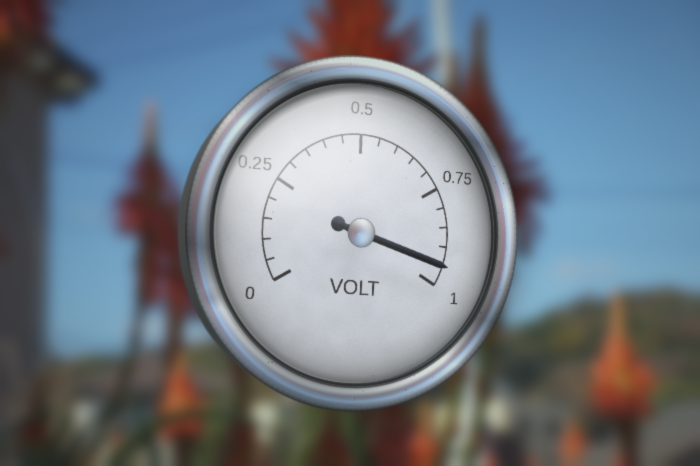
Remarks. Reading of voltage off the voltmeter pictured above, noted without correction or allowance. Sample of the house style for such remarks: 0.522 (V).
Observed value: 0.95 (V)
